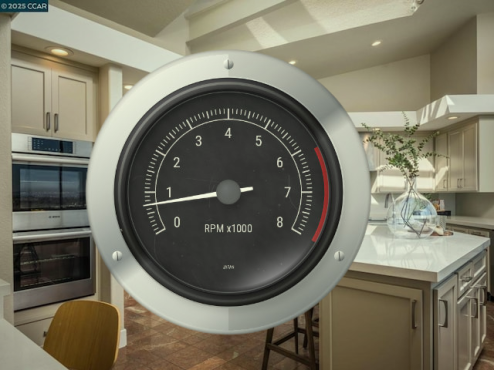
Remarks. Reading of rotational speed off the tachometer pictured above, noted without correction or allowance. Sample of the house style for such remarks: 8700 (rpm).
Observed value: 700 (rpm)
